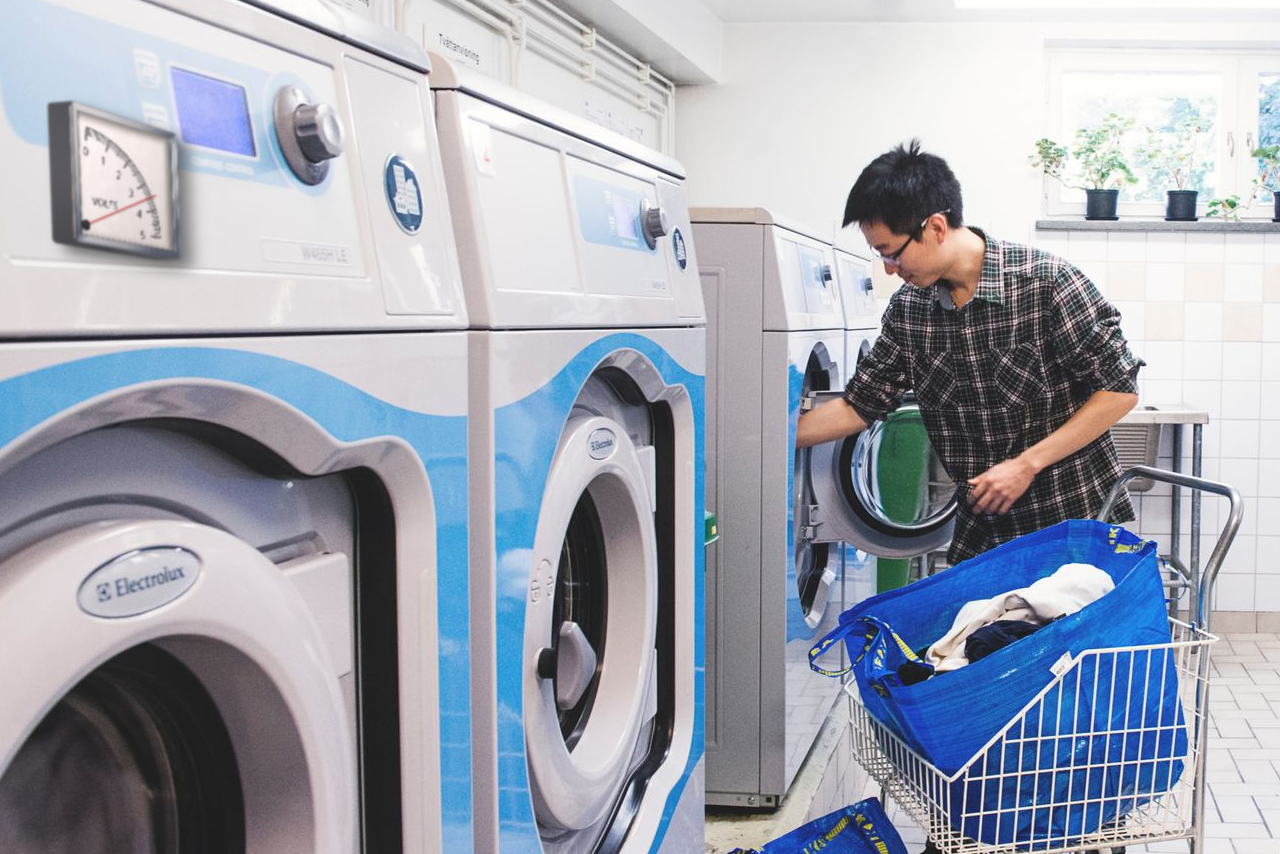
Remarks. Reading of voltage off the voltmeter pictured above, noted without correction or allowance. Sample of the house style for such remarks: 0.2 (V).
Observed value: 3.5 (V)
